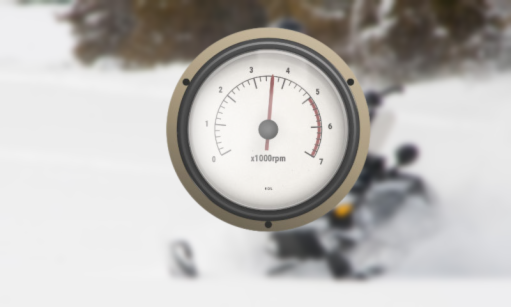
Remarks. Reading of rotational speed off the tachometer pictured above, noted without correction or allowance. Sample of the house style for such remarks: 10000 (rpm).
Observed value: 3600 (rpm)
